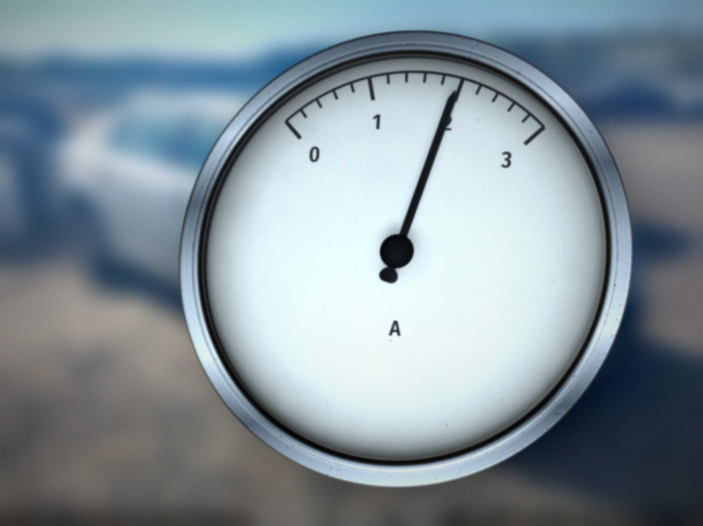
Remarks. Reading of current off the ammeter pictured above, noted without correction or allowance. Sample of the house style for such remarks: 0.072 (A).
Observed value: 2 (A)
